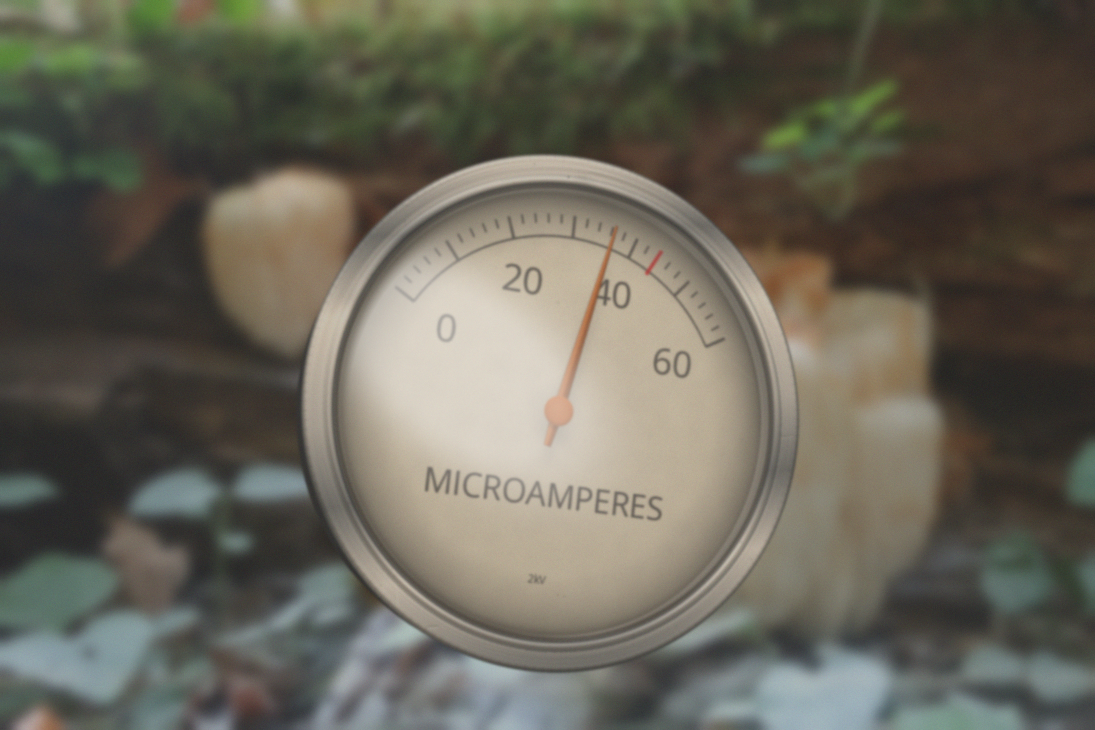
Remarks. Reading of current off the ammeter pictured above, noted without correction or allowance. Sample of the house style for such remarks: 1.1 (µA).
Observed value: 36 (µA)
